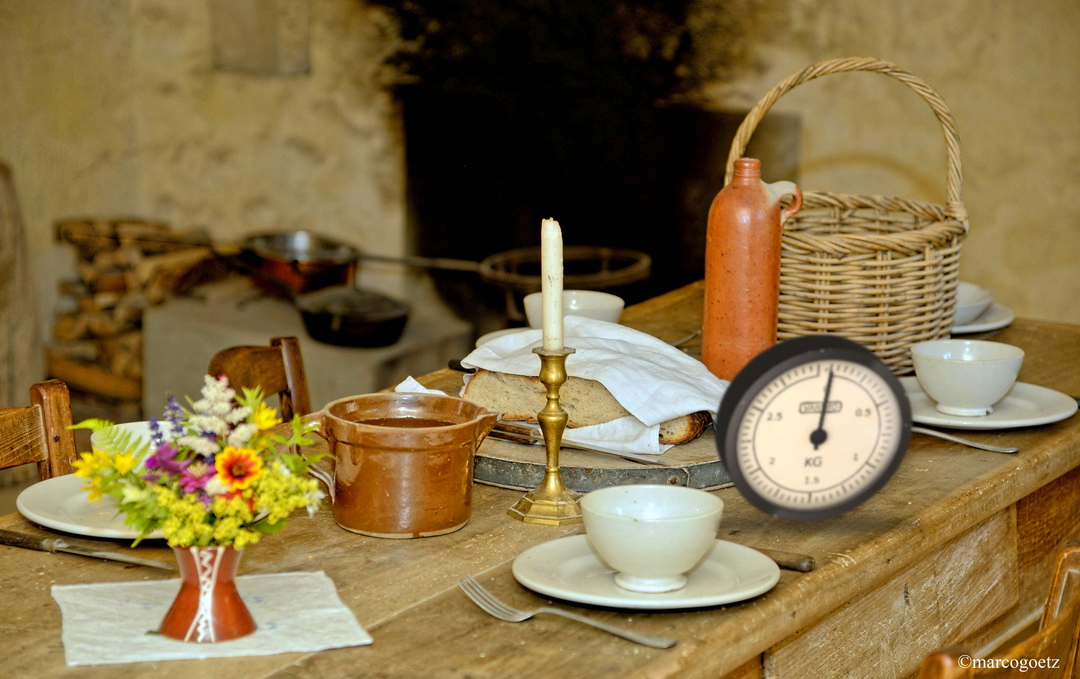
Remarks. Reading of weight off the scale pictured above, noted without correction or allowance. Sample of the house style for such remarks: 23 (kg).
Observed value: 0 (kg)
